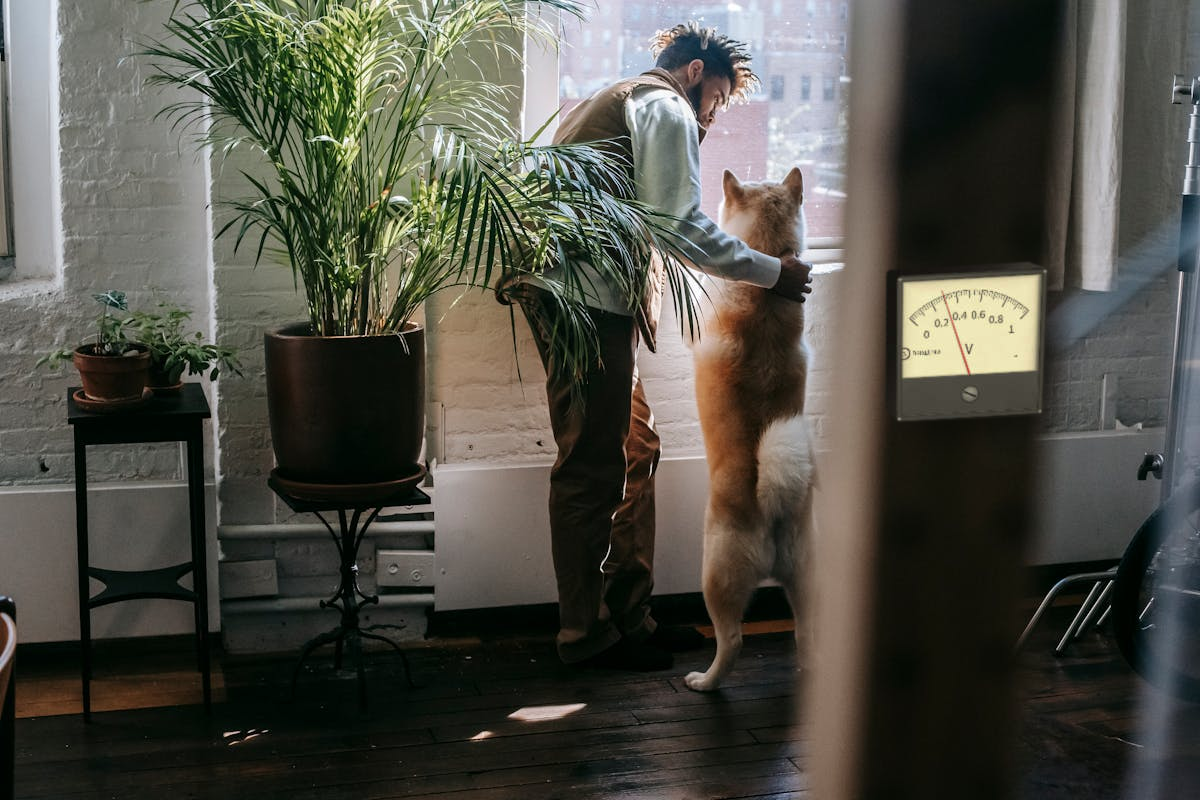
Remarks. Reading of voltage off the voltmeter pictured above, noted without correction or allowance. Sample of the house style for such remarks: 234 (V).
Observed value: 0.3 (V)
